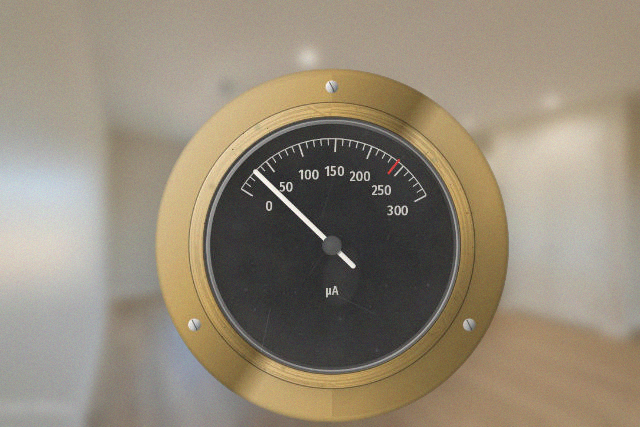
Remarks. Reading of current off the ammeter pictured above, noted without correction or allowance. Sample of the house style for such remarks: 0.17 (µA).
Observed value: 30 (µA)
